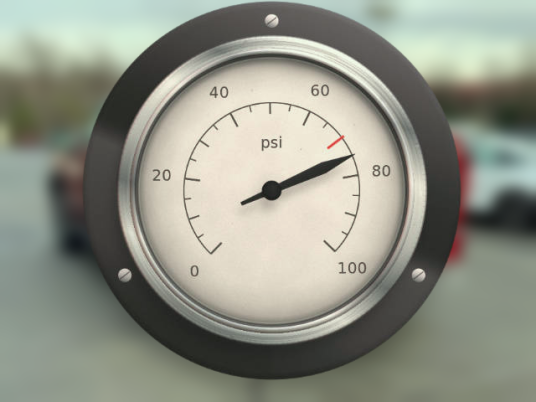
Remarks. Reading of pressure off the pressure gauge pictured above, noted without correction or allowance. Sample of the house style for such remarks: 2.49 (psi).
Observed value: 75 (psi)
